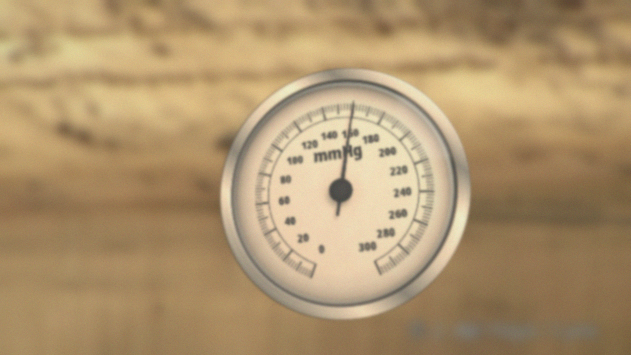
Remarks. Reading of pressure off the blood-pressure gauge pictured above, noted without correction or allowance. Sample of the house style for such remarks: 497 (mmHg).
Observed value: 160 (mmHg)
